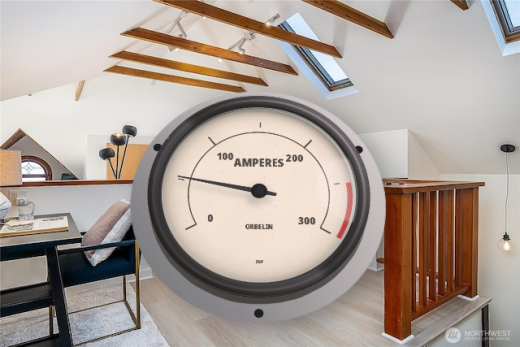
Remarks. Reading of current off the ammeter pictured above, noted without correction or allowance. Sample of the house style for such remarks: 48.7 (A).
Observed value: 50 (A)
